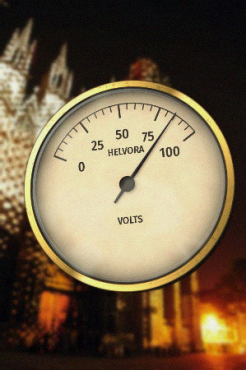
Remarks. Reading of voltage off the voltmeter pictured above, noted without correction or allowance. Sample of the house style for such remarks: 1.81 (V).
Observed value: 85 (V)
